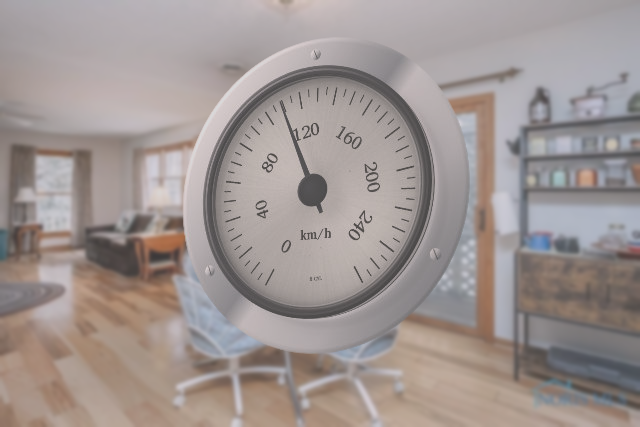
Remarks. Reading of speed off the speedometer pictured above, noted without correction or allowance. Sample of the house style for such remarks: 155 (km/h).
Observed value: 110 (km/h)
